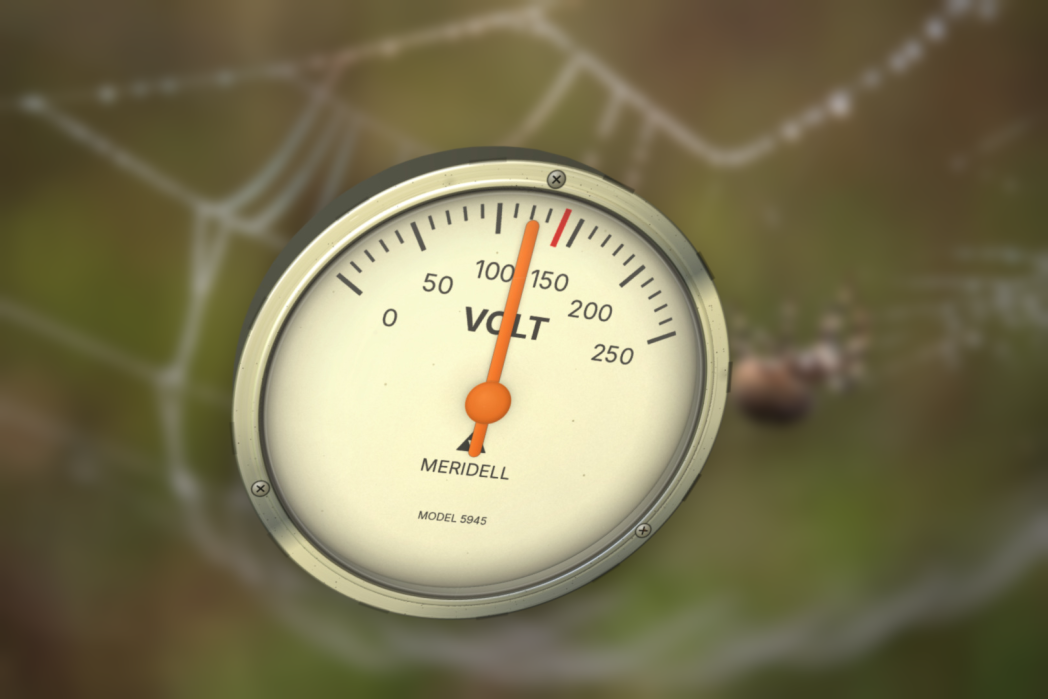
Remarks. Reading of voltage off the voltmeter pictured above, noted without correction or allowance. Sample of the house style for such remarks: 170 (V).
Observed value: 120 (V)
